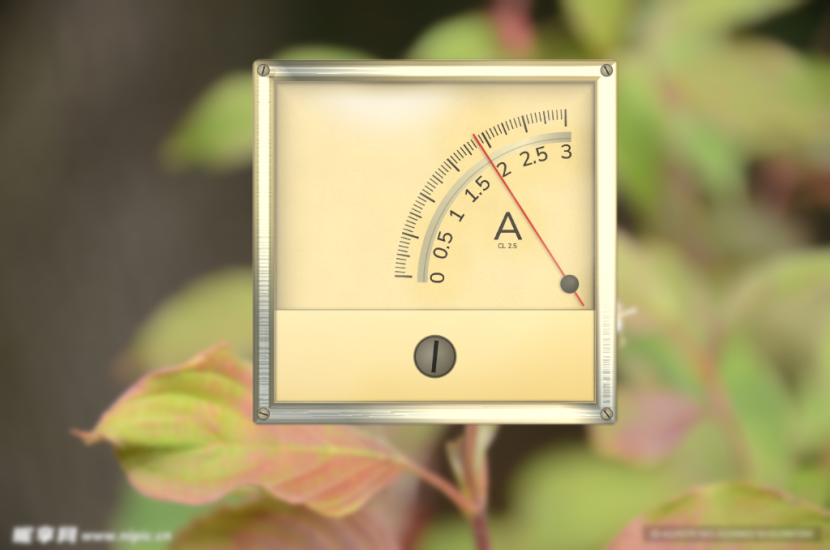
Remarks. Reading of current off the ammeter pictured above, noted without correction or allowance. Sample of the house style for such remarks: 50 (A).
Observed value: 1.9 (A)
